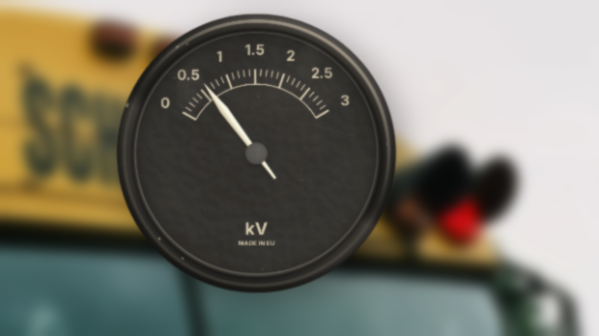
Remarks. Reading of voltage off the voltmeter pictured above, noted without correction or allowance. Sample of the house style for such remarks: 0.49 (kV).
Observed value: 0.6 (kV)
